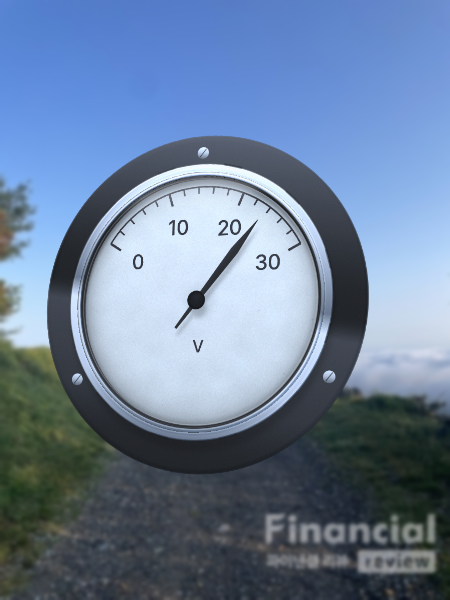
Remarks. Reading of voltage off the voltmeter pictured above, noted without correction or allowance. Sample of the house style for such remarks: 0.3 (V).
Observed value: 24 (V)
